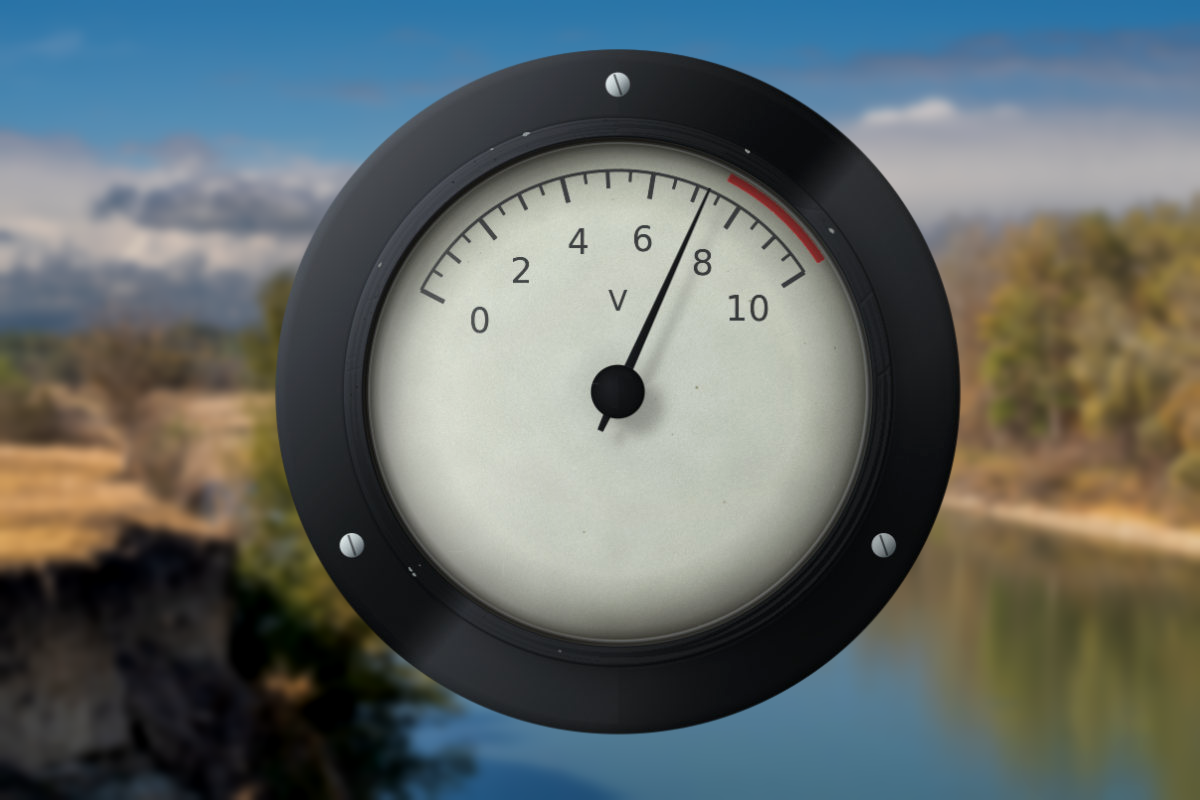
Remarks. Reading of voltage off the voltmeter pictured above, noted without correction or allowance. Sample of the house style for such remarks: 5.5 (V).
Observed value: 7.25 (V)
